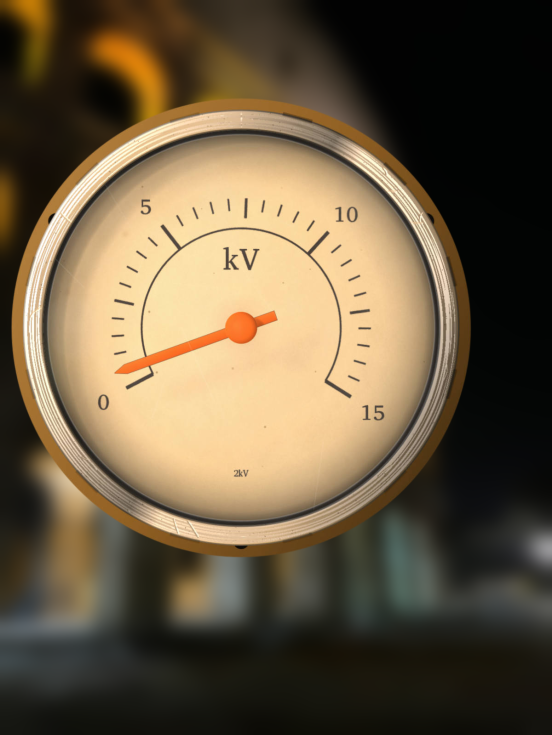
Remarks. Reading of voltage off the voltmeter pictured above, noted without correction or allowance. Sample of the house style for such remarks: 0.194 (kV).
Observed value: 0.5 (kV)
